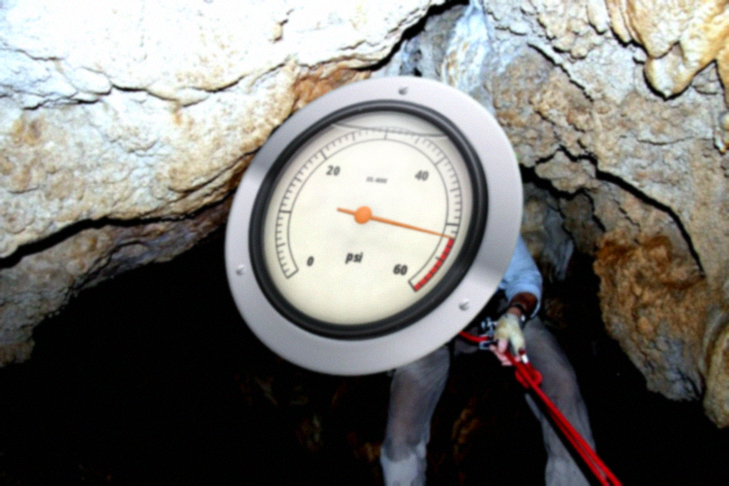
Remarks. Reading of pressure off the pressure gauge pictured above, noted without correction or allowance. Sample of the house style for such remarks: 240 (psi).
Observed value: 52 (psi)
